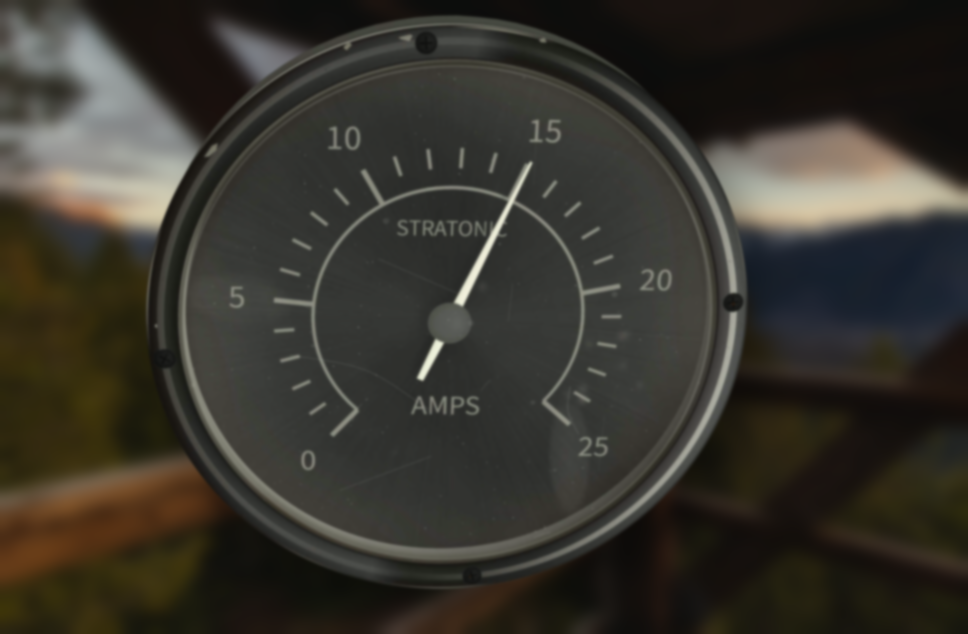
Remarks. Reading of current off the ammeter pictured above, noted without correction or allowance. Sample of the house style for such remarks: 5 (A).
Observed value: 15 (A)
